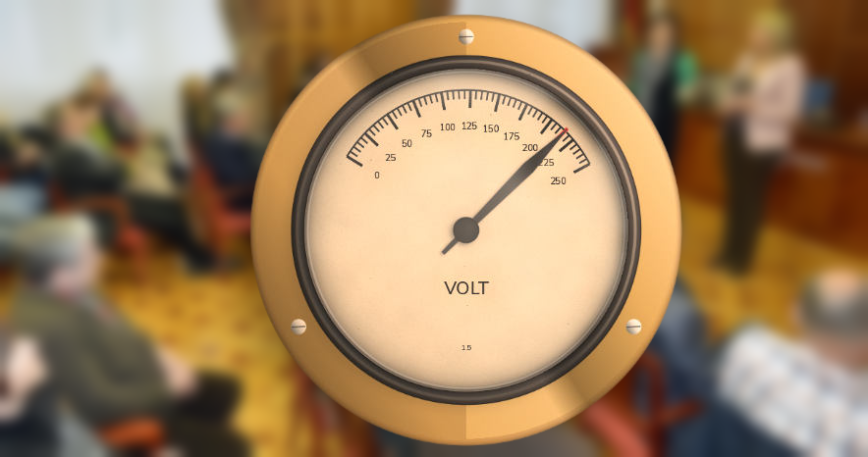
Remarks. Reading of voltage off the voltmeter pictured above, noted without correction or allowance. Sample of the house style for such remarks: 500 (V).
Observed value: 215 (V)
